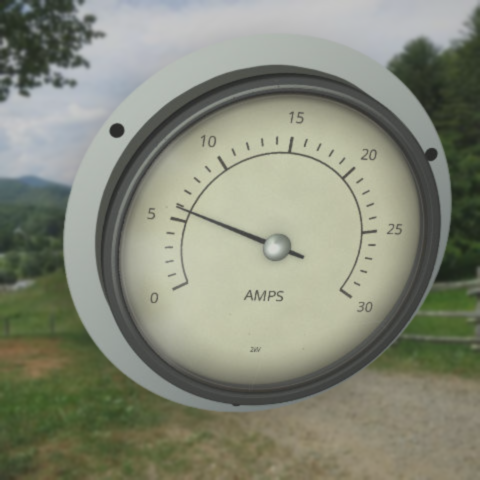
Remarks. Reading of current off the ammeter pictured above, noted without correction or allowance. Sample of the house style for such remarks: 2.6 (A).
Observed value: 6 (A)
